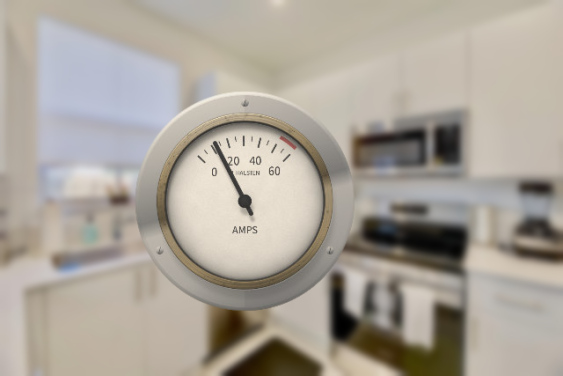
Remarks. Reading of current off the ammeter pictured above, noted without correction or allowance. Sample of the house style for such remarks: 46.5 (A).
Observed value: 12.5 (A)
